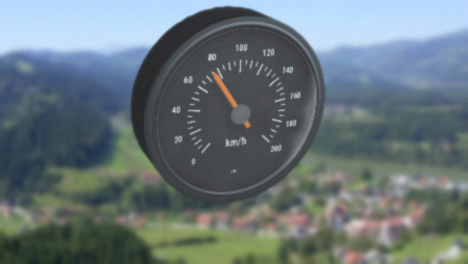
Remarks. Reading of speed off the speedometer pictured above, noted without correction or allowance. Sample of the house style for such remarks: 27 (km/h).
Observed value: 75 (km/h)
